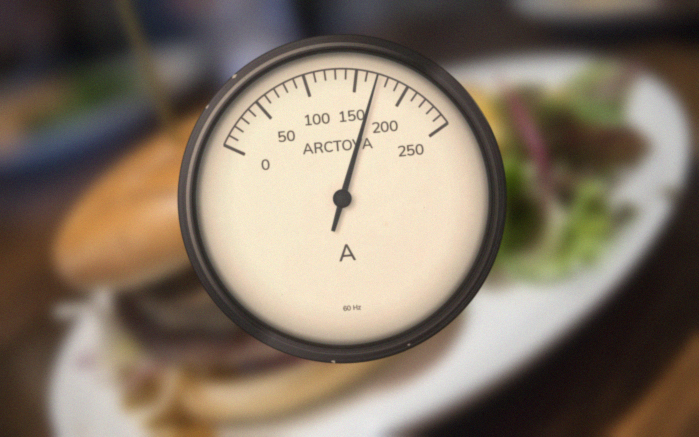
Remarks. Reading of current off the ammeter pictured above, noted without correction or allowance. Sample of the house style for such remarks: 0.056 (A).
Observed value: 170 (A)
